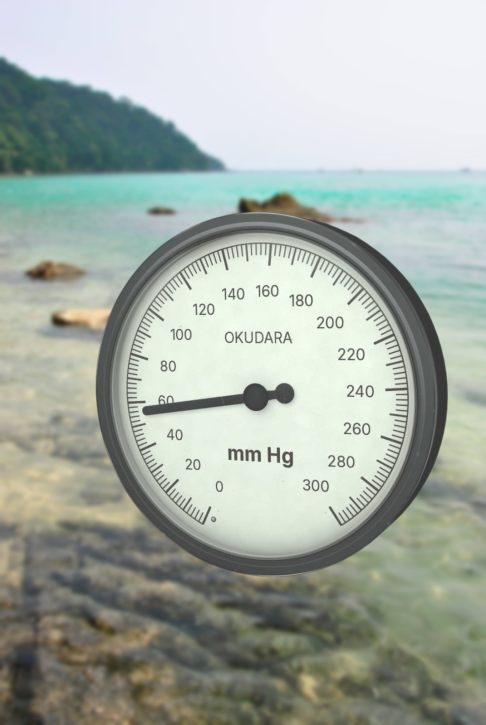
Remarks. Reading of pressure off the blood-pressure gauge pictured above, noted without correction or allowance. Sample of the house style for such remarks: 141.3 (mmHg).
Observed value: 56 (mmHg)
